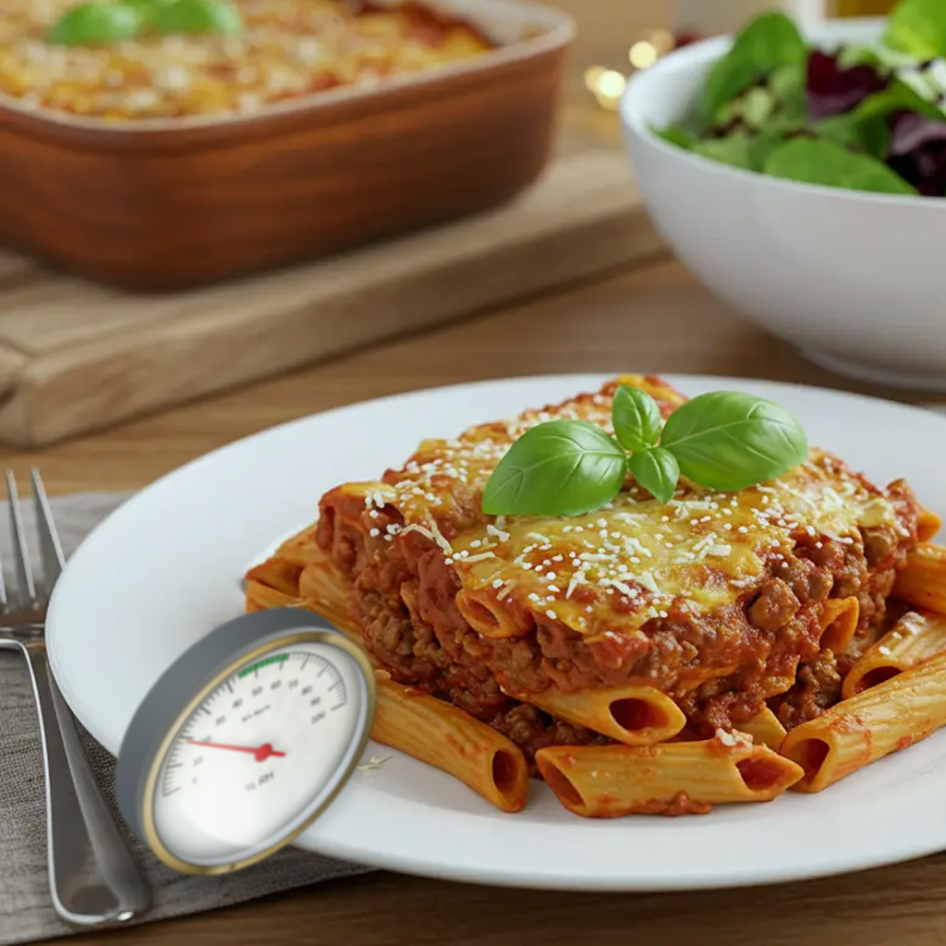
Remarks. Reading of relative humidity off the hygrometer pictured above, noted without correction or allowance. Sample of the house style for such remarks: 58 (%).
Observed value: 20 (%)
